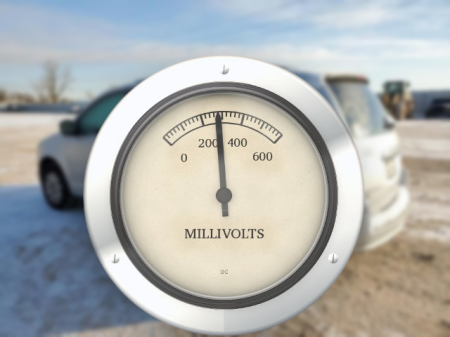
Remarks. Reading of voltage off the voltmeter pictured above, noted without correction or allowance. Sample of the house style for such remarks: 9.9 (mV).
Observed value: 280 (mV)
